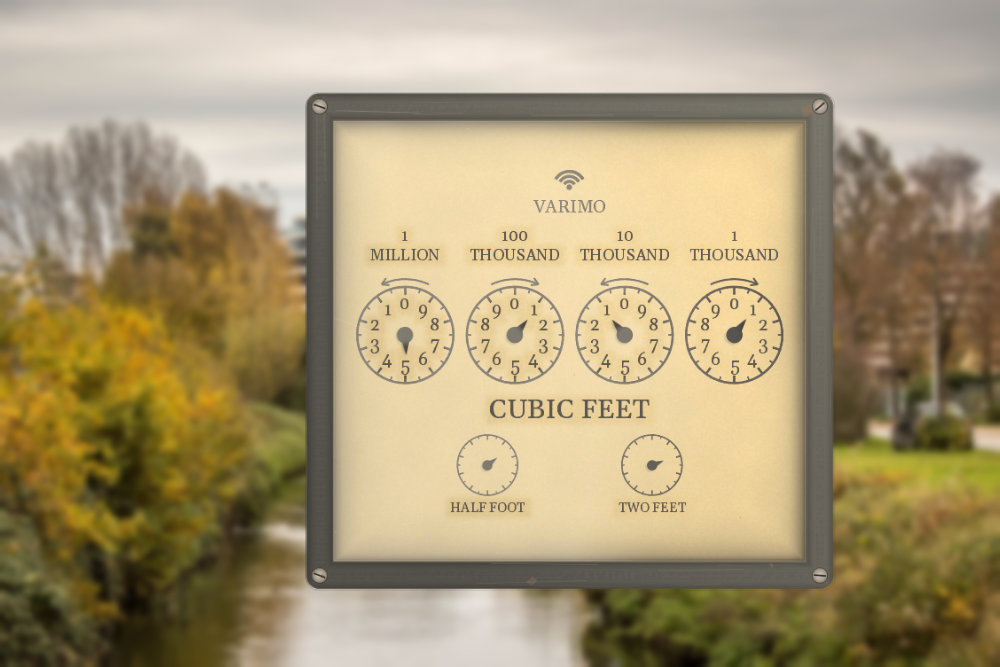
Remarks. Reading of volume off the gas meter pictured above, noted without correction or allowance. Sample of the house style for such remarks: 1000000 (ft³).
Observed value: 511100 (ft³)
